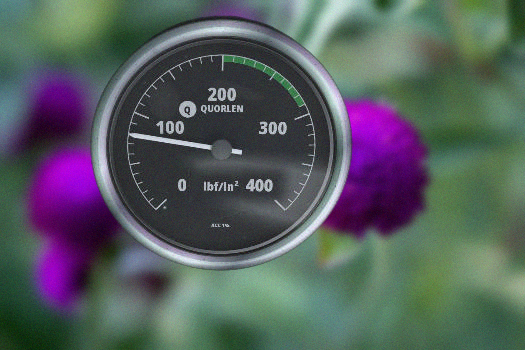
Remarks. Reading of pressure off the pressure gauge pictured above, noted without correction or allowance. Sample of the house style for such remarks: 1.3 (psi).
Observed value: 80 (psi)
